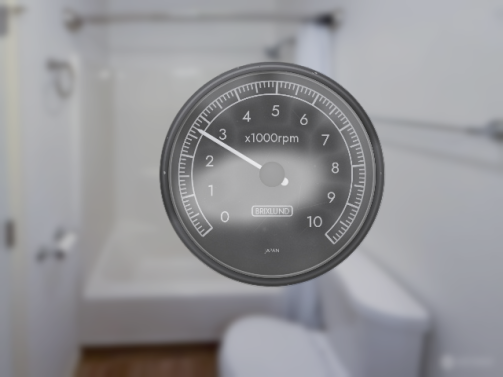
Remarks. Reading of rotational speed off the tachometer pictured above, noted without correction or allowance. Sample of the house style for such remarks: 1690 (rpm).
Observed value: 2700 (rpm)
